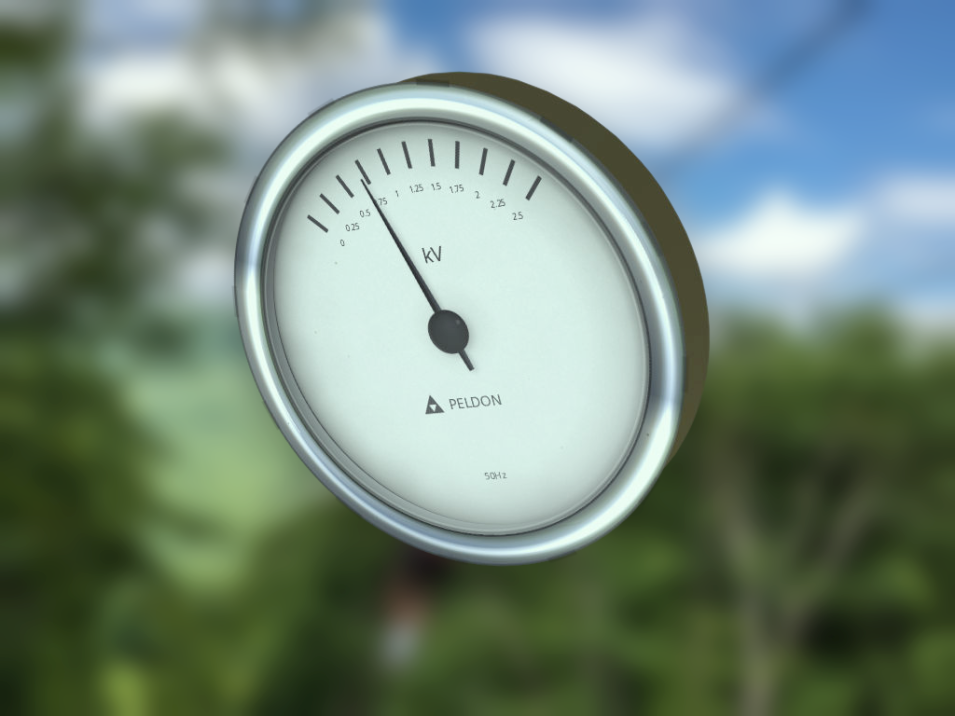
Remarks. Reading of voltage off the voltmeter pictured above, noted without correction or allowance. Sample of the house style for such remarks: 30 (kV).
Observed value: 0.75 (kV)
